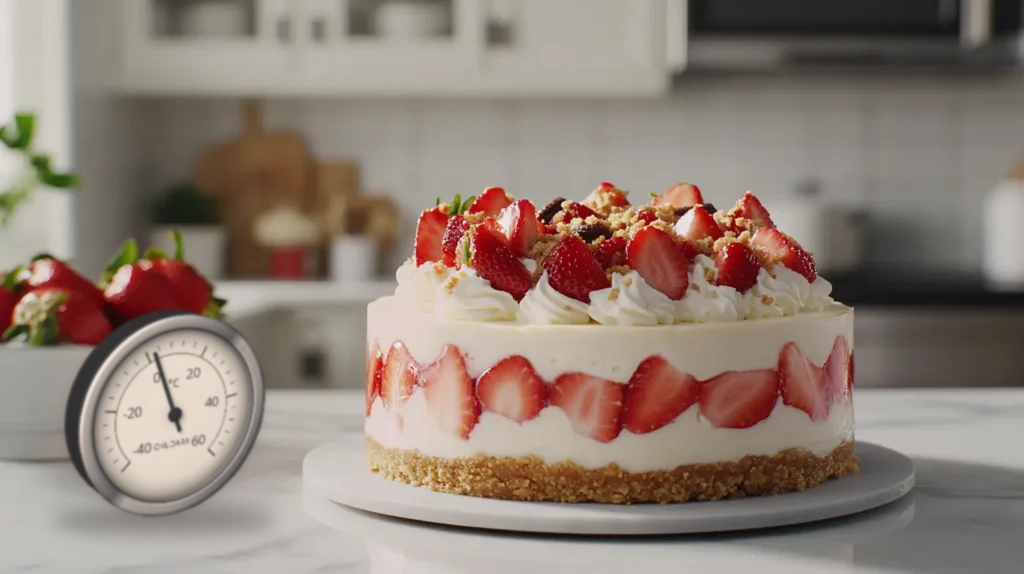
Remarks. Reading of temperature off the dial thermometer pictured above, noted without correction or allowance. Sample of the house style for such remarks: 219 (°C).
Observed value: 2 (°C)
